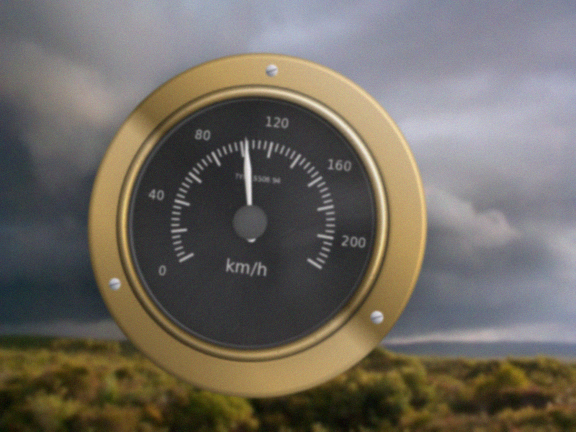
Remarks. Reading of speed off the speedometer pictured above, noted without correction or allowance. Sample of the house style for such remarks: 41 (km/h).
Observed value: 104 (km/h)
